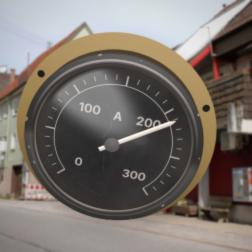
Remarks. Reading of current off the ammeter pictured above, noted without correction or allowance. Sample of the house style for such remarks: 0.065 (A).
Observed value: 210 (A)
